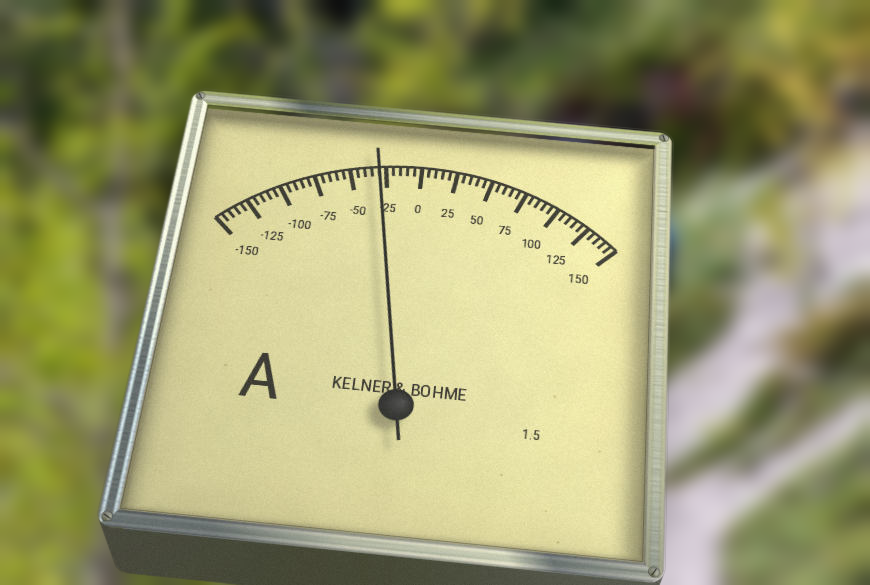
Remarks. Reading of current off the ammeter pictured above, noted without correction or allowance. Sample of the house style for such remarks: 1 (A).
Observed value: -30 (A)
